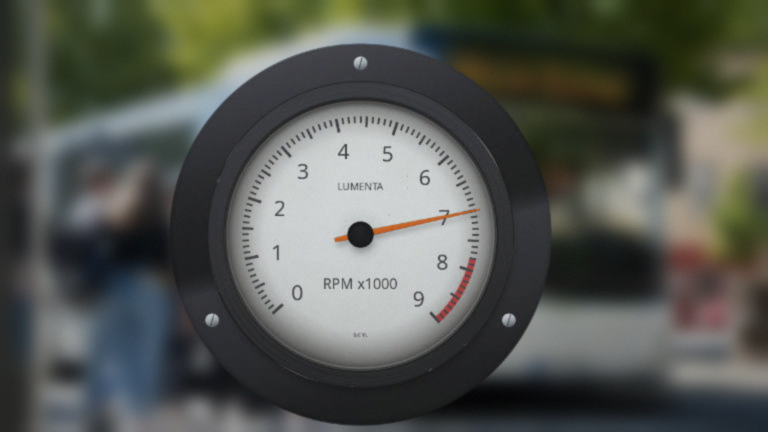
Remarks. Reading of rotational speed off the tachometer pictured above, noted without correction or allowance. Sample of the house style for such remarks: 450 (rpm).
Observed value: 7000 (rpm)
